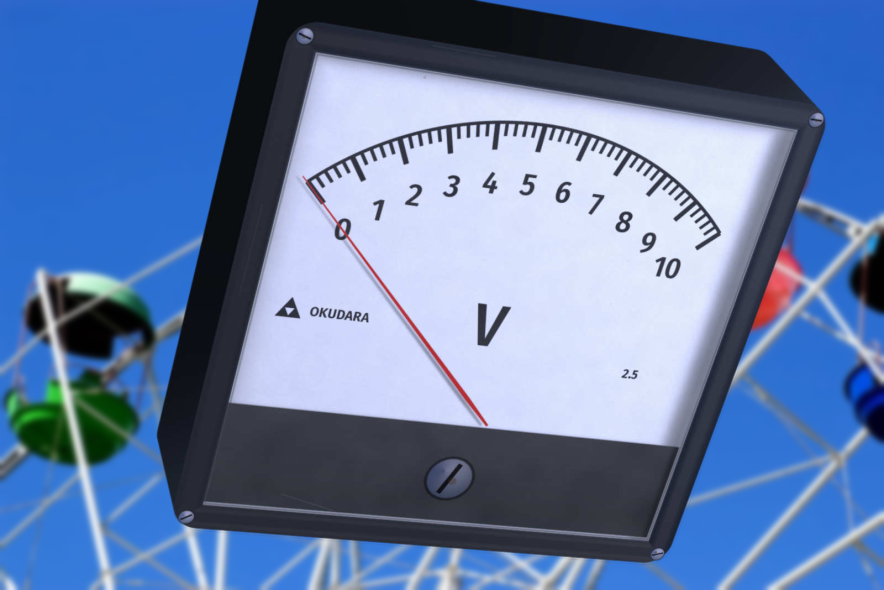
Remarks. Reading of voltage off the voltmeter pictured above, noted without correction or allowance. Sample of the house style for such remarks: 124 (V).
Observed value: 0 (V)
